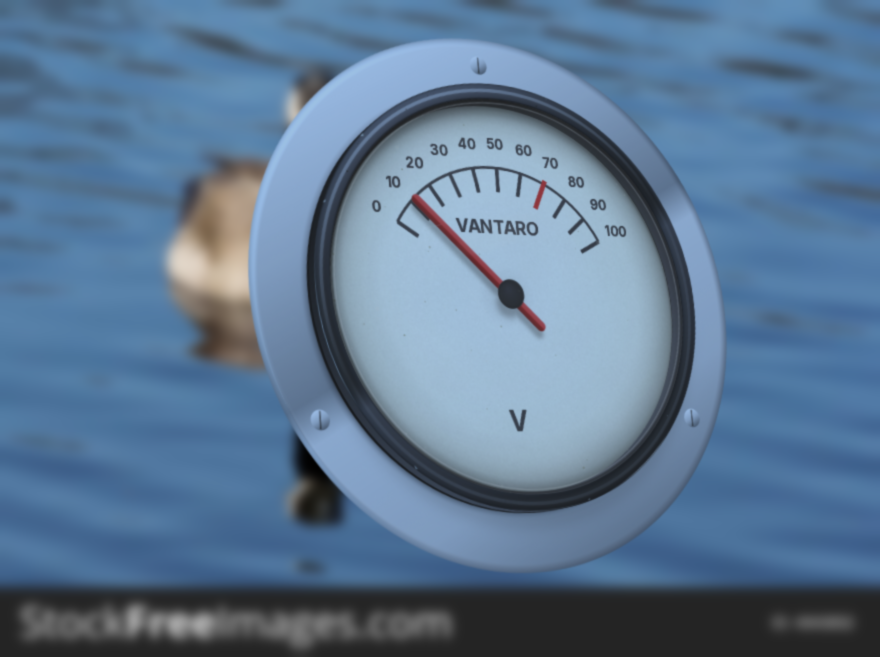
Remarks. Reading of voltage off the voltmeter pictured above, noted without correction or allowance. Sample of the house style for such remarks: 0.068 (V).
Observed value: 10 (V)
